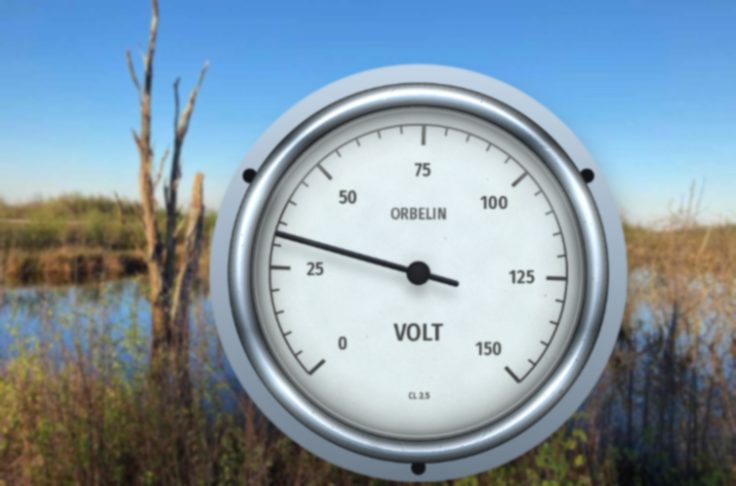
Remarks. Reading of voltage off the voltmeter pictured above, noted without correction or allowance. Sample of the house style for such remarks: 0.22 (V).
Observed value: 32.5 (V)
